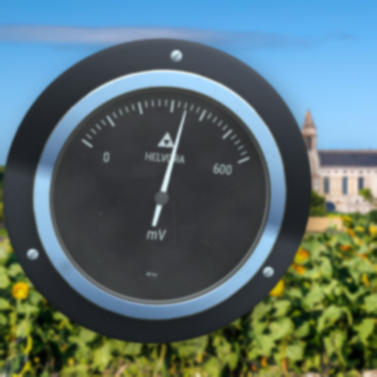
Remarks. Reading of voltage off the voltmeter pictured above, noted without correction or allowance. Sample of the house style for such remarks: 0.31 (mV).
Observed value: 340 (mV)
